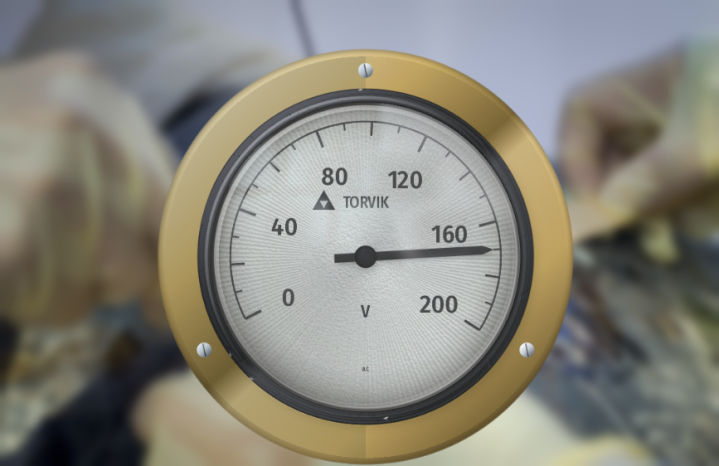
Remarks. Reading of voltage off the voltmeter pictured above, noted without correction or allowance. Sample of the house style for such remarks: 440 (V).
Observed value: 170 (V)
